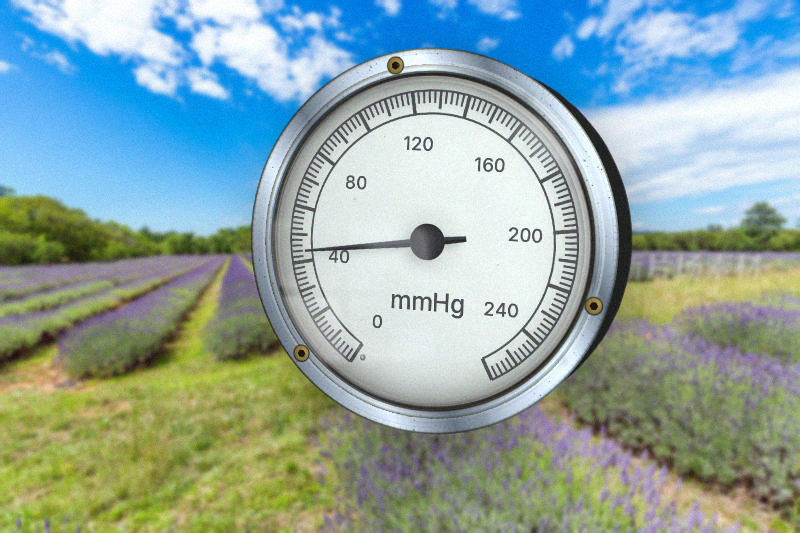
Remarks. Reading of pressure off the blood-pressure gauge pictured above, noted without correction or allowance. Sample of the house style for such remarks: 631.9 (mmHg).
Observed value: 44 (mmHg)
